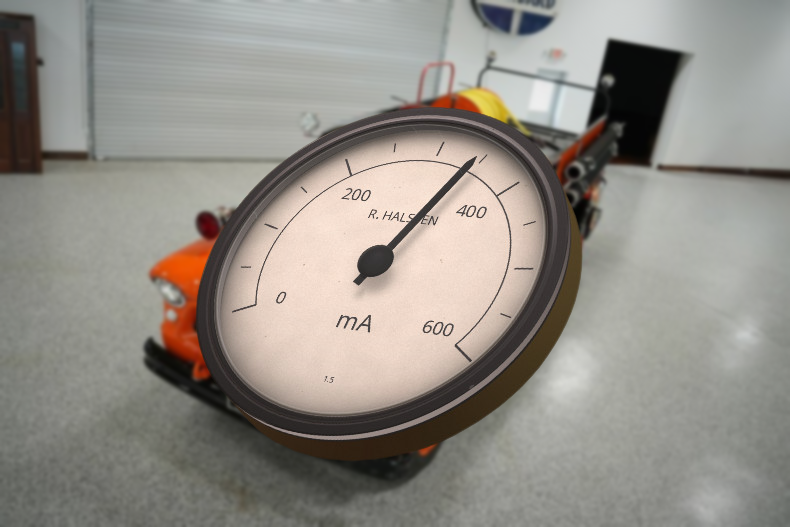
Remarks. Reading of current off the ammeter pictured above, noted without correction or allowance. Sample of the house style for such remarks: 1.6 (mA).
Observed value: 350 (mA)
